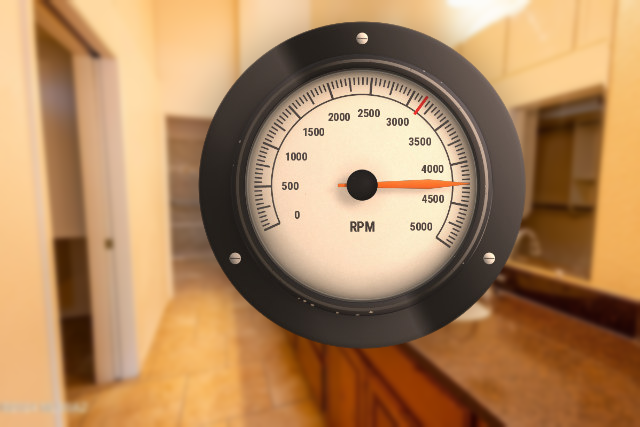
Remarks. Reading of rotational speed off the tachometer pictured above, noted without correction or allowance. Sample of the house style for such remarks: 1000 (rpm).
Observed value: 4250 (rpm)
